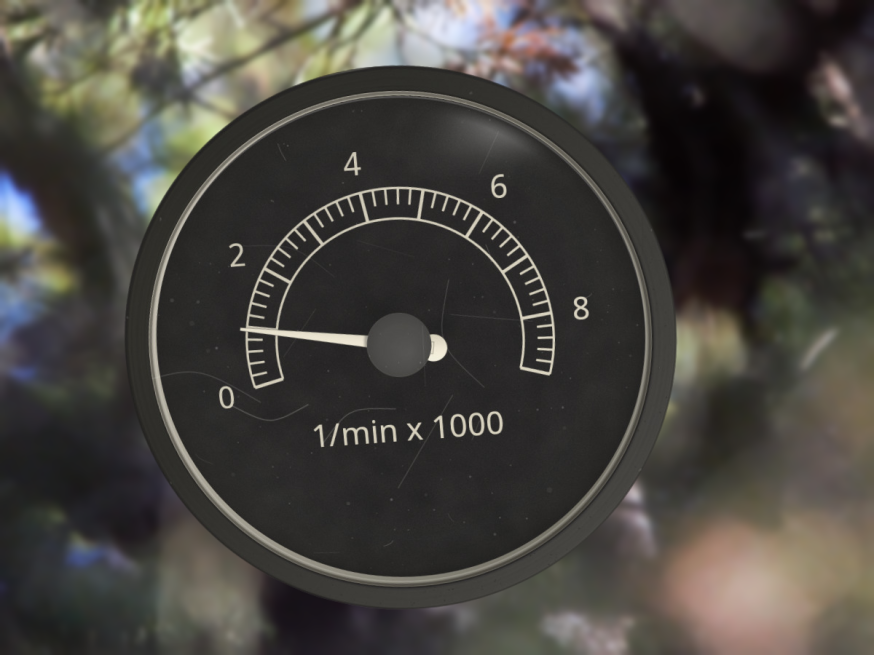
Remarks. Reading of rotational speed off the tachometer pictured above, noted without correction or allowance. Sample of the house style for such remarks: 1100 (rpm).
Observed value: 1000 (rpm)
